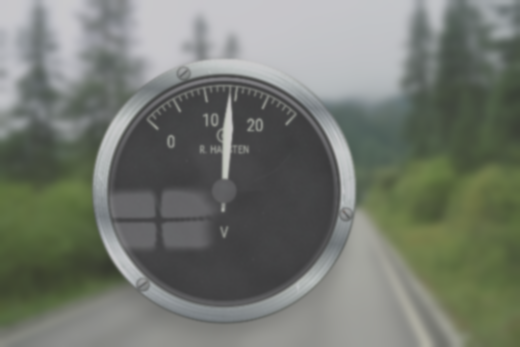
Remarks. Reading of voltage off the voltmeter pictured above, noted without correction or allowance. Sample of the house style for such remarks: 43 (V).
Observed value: 14 (V)
